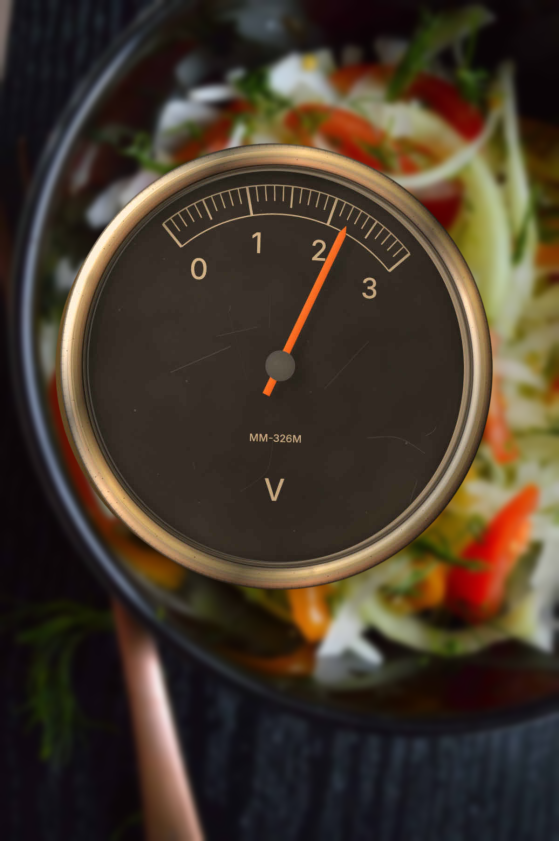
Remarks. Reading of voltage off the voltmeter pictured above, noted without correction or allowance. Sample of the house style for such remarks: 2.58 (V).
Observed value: 2.2 (V)
